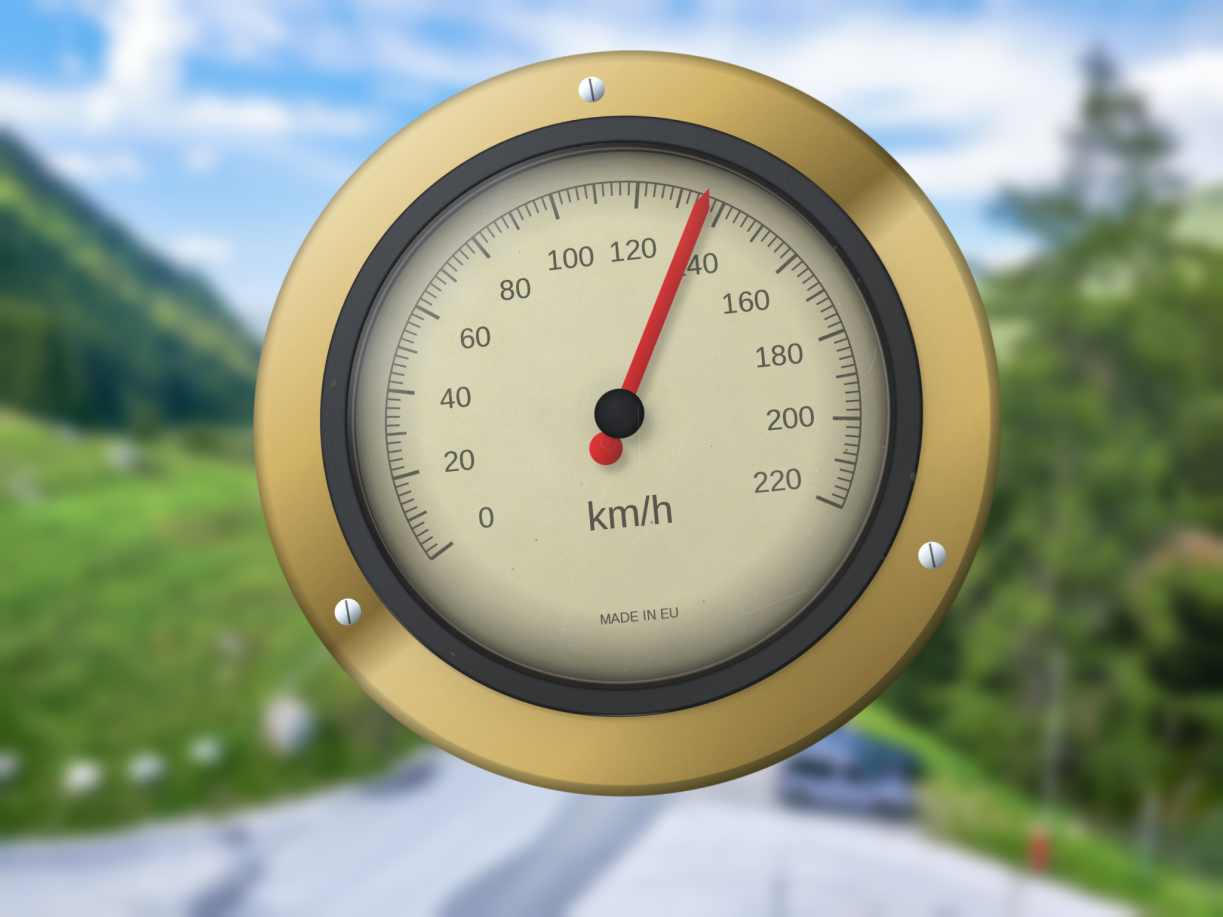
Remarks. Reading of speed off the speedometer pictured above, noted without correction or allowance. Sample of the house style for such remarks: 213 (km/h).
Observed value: 136 (km/h)
